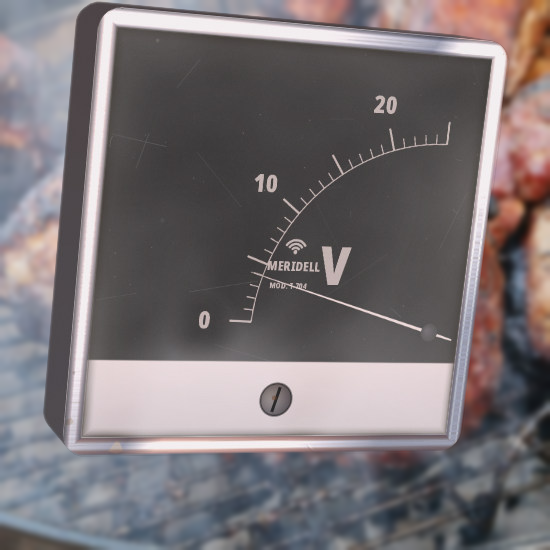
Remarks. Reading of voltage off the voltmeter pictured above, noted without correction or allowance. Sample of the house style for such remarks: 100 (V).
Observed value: 4 (V)
